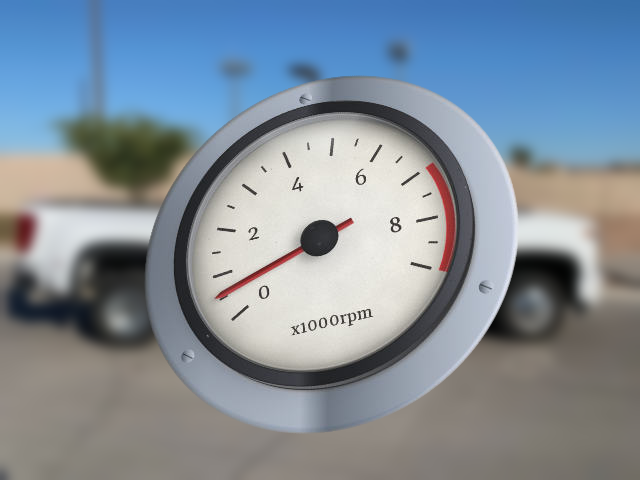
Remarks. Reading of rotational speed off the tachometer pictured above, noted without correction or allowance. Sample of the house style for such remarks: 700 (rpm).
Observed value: 500 (rpm)
